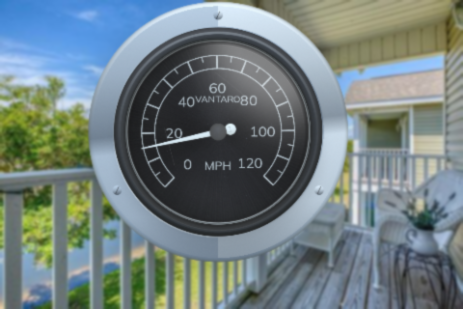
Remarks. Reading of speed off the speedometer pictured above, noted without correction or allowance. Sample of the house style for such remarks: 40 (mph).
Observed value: 15 (mph)
